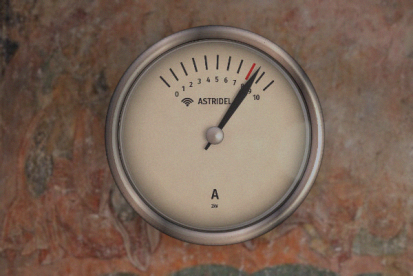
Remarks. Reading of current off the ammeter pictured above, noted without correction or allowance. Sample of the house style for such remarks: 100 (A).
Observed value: 8.5 (A)
